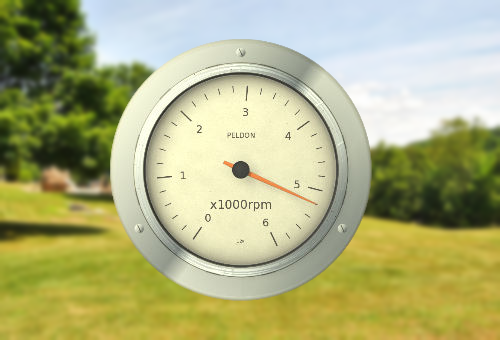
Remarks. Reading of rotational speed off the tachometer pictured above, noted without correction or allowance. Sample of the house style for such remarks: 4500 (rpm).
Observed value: 5200 (rpm)
